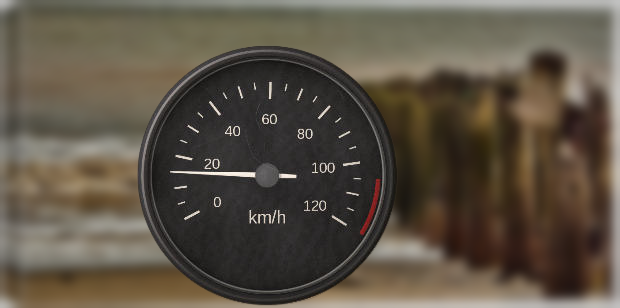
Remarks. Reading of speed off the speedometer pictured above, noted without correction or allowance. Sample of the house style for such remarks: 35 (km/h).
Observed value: 15 (km/h)
